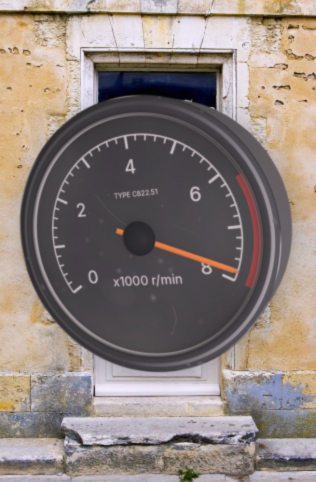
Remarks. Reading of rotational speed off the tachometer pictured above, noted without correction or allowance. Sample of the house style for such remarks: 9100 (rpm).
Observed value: 7800 (rpm)
